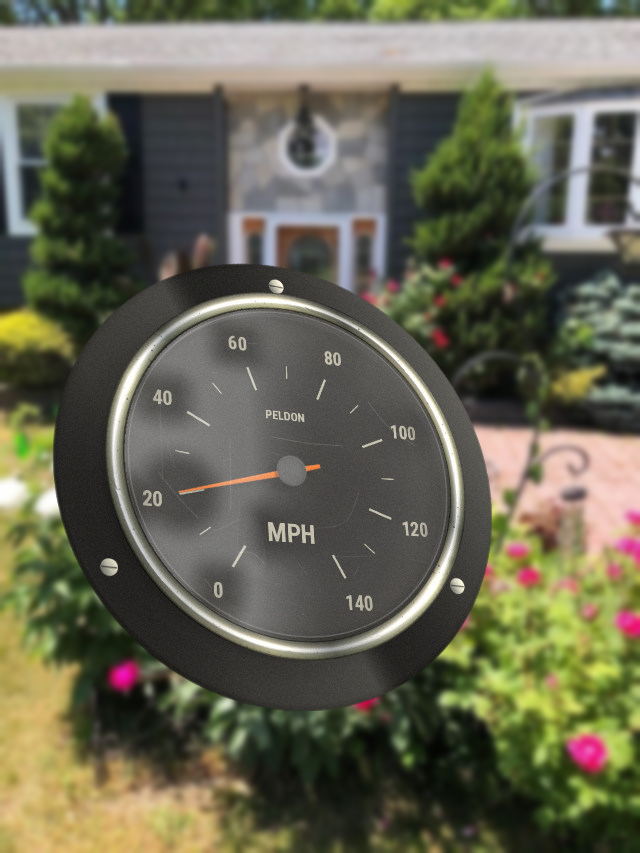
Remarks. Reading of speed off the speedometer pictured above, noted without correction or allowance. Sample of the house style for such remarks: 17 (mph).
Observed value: 20 (mph)
